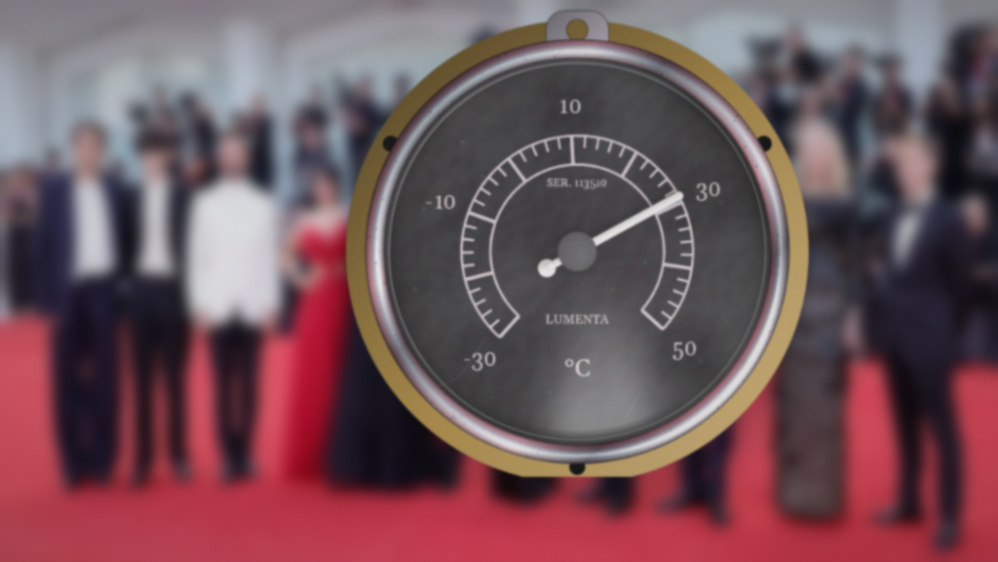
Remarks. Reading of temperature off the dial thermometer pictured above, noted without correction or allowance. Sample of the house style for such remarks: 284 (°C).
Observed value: 29 (°C)
